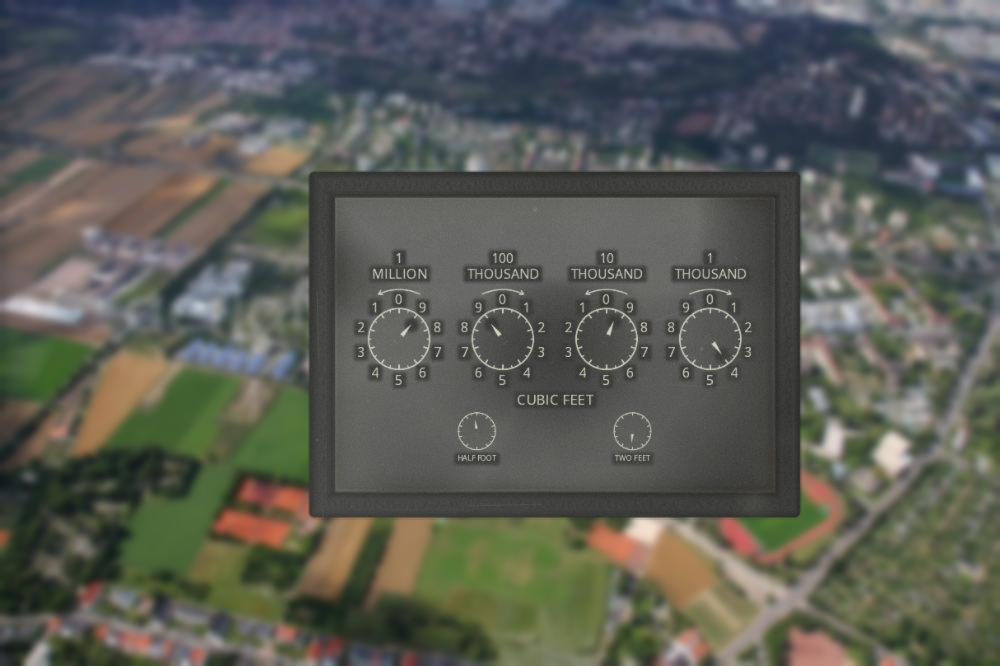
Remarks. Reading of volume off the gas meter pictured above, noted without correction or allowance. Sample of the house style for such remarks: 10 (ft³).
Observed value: 889400 (ft³)
